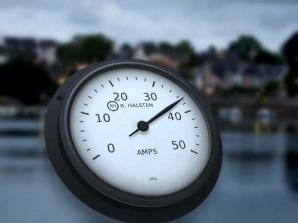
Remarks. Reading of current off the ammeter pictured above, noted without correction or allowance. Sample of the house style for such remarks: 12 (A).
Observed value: 37 (A)
